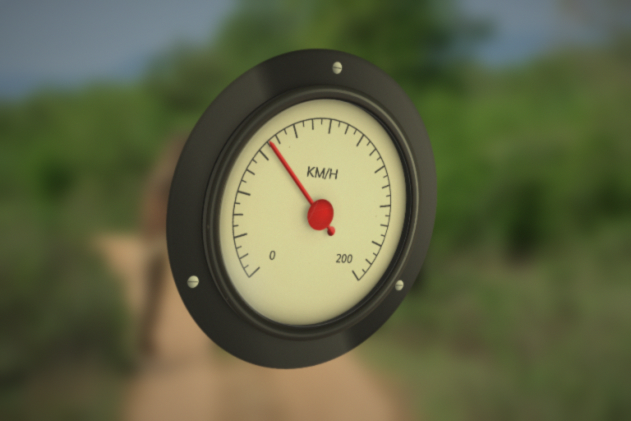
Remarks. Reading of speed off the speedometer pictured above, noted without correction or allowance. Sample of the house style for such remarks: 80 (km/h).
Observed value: 65 (km/h)
